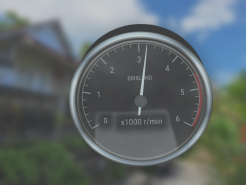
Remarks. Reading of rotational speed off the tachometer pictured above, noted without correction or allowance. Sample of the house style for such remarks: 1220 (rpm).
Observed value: 3200 (rpm)
